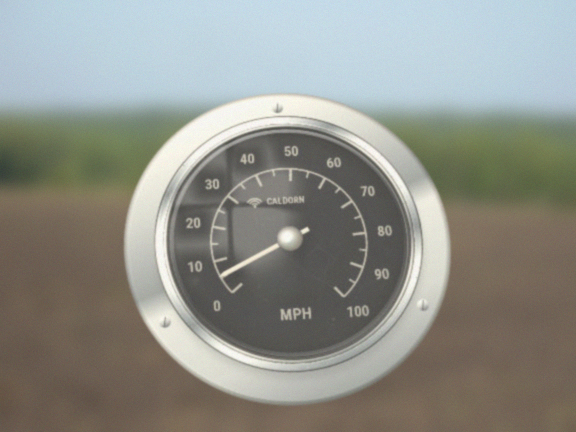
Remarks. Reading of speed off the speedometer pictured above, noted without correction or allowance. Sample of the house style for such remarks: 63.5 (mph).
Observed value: 5 (mph)
